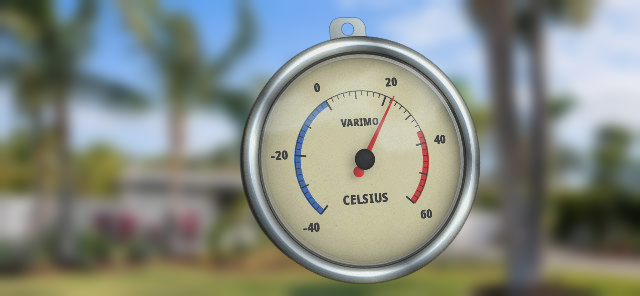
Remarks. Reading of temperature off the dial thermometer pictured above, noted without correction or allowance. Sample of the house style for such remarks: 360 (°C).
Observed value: 22 (°C)
